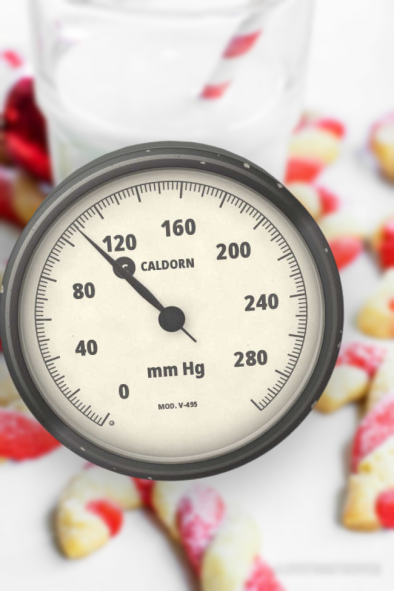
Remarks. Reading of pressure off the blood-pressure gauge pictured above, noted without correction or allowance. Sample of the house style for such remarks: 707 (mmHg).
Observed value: 108 (mmHg)
